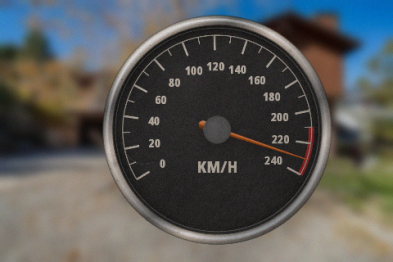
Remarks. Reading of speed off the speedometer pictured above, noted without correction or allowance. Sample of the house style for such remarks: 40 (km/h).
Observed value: 230 (km/h)
